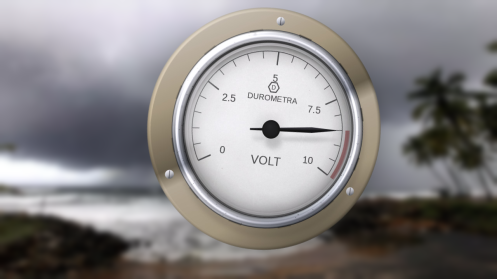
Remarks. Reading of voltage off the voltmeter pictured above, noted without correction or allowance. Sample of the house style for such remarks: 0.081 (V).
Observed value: 8.5 (V)
